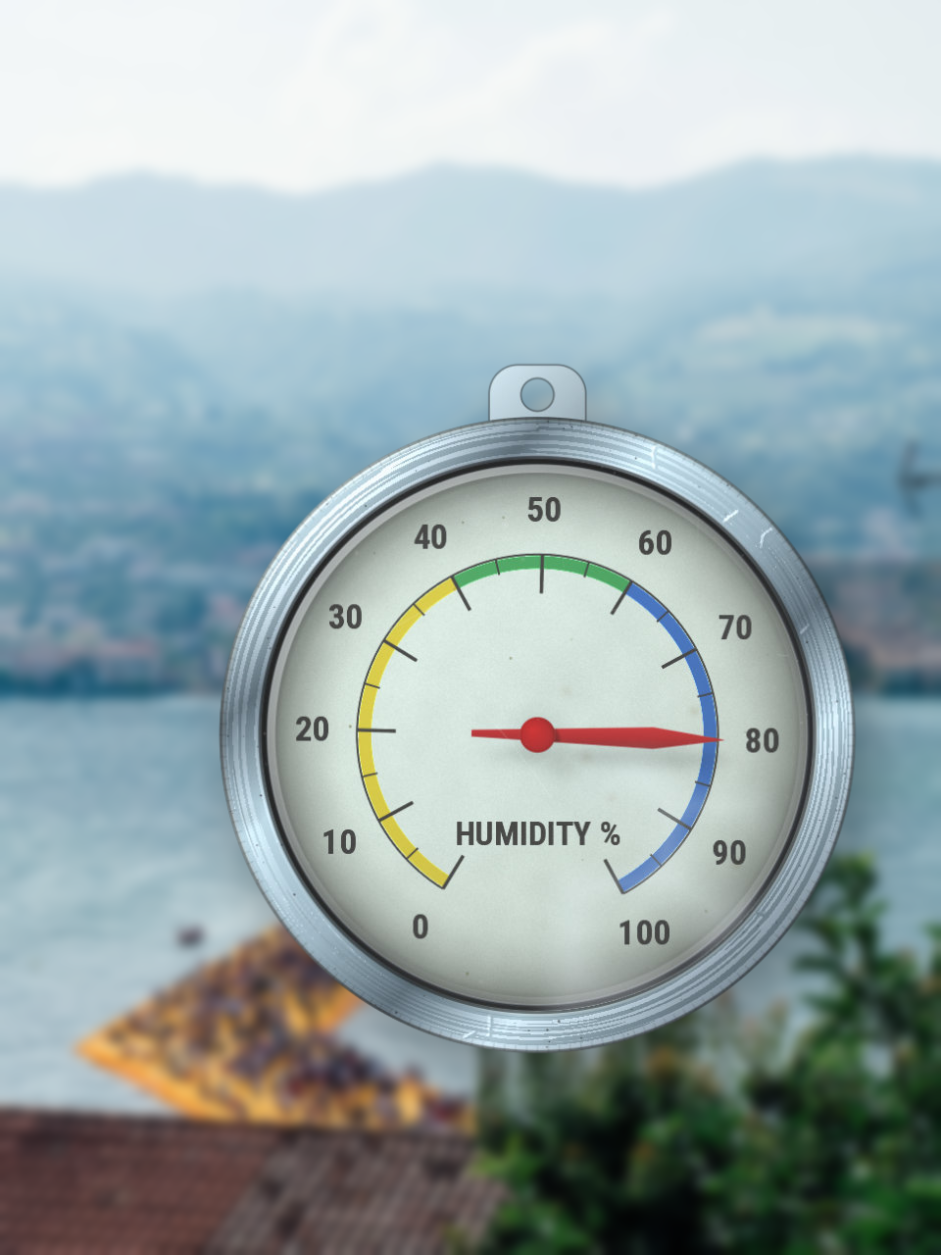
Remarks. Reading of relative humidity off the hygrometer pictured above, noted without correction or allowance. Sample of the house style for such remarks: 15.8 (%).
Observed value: 80 (%)
